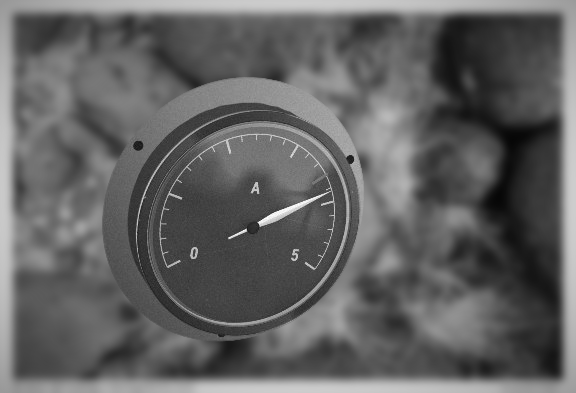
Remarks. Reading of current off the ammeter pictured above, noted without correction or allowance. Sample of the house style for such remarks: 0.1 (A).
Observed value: 3.8 (A)
